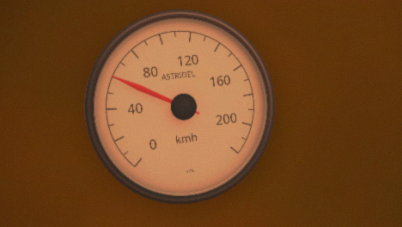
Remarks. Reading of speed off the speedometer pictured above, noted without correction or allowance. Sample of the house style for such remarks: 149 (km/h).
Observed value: 60 (km/h)
